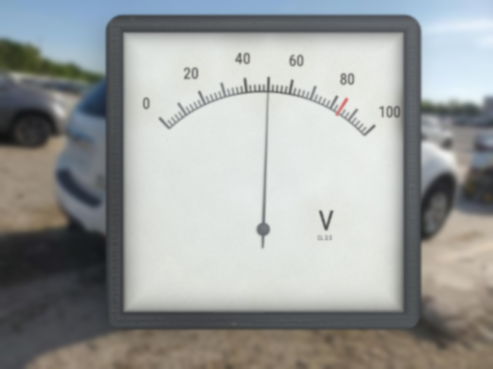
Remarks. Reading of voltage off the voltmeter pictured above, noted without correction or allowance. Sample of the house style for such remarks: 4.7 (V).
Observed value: 50 (V)
